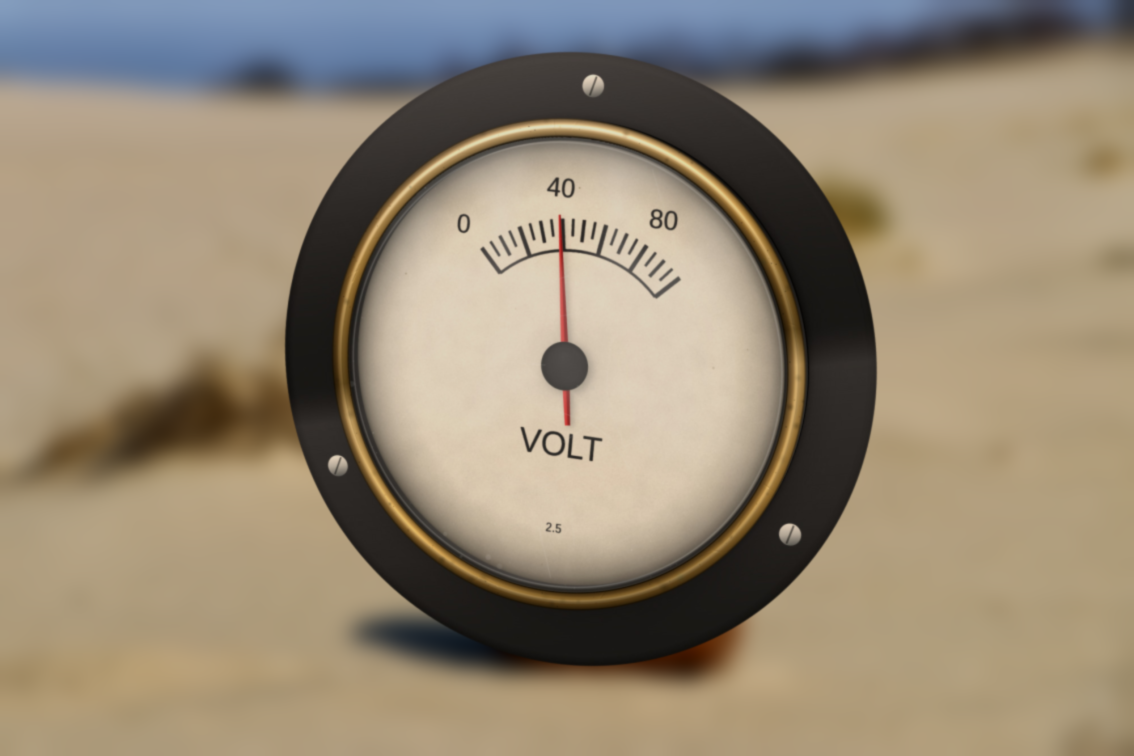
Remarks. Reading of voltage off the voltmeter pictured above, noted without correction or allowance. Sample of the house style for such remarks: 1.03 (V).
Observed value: 40 (V)
